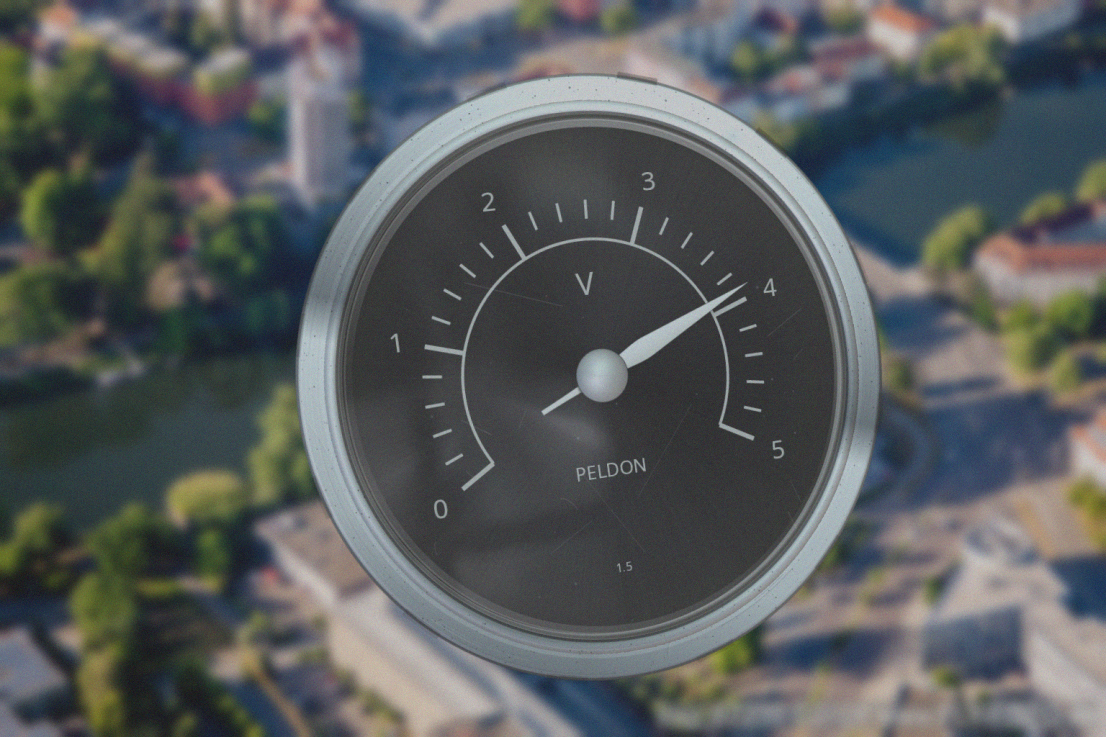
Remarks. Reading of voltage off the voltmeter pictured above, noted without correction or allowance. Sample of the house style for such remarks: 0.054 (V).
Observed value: 3.9 (V)
